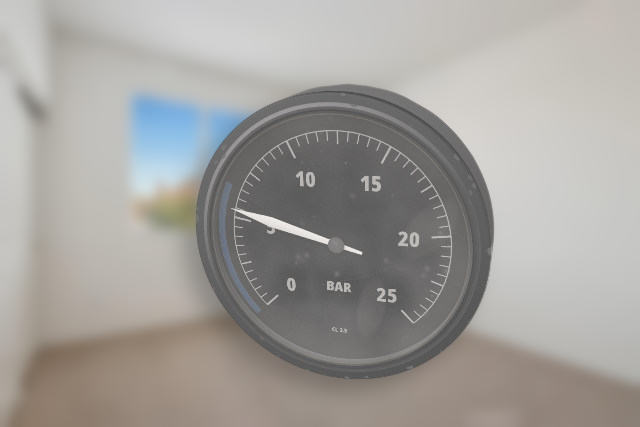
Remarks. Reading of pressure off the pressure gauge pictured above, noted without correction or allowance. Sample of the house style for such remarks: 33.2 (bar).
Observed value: 5.5 (bar)
